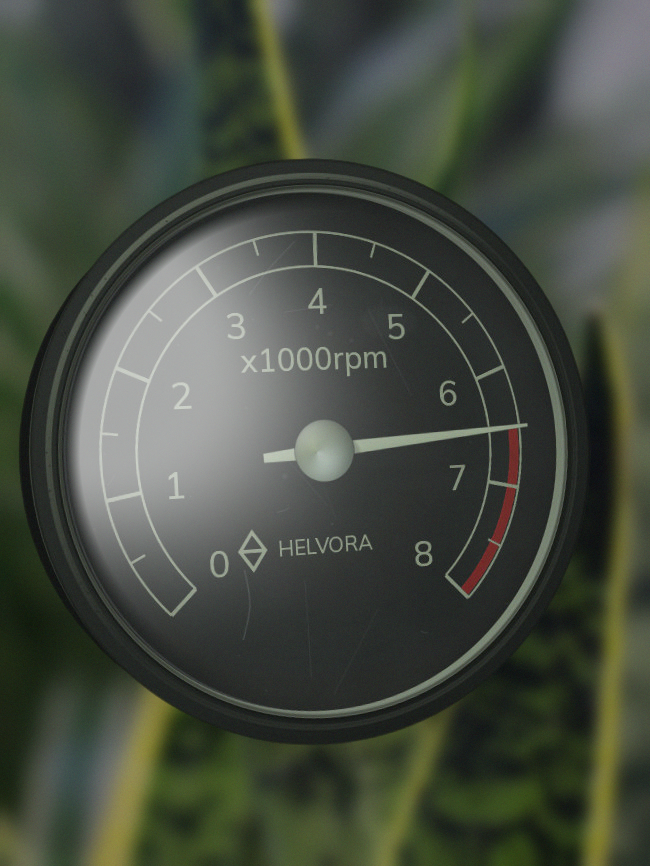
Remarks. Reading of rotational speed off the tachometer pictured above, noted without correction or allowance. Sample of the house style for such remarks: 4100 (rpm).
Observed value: 6500 (rpm)
